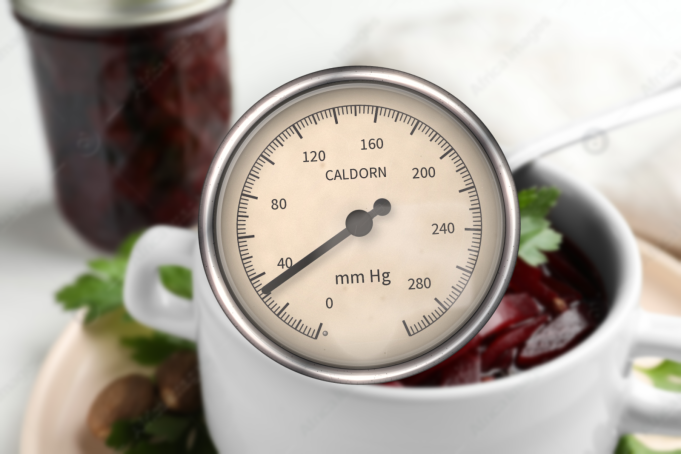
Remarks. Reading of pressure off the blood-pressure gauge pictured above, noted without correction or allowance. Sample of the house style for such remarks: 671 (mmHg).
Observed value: 32 (mmHg)
